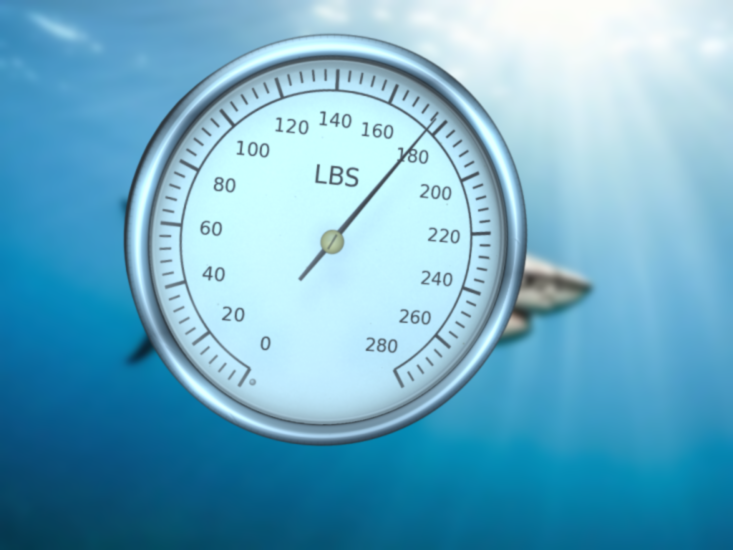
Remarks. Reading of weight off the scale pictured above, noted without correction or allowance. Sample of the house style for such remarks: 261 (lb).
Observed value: 176 (lb)
